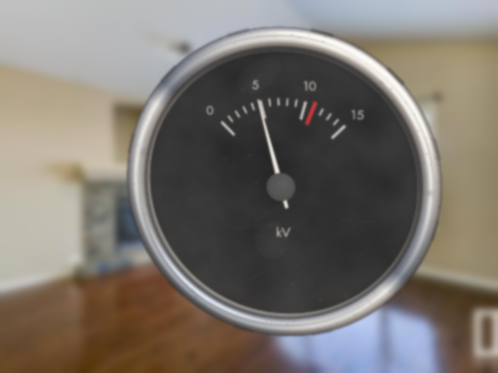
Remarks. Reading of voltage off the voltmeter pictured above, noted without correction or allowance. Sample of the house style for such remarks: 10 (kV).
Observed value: 5 (kV)
